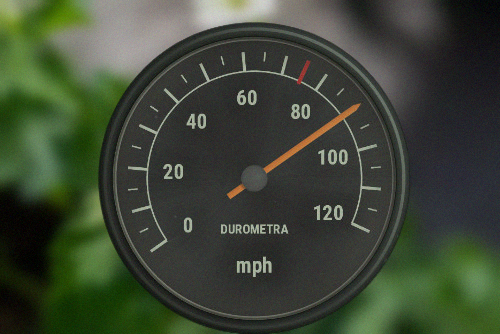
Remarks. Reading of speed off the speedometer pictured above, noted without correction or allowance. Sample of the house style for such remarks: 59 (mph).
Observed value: 90 (mph)
